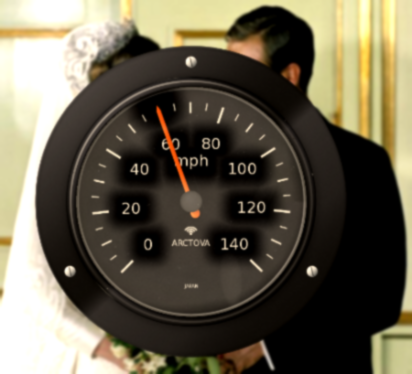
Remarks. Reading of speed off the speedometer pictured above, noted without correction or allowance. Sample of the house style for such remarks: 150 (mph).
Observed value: 60 (mph)
